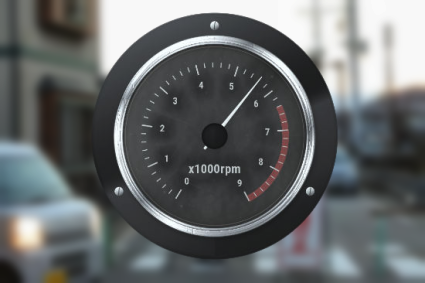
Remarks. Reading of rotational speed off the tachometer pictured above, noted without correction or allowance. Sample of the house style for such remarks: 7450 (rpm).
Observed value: 5600 (rpm)
